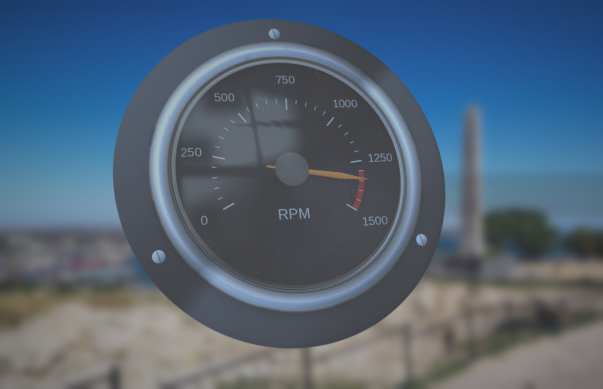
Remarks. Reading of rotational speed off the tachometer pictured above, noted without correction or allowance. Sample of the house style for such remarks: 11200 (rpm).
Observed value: 1350 (rpm)
